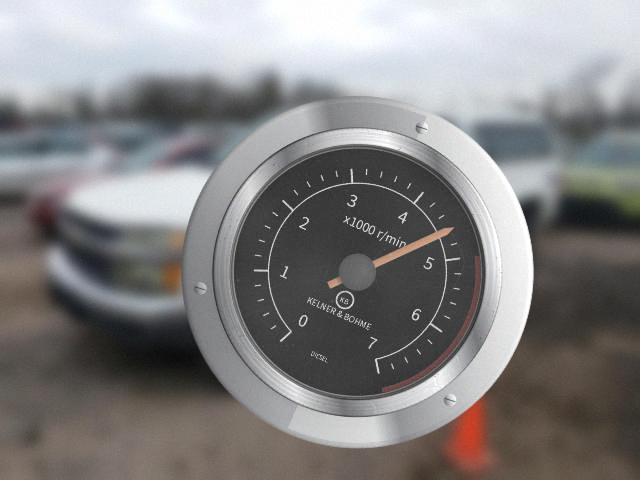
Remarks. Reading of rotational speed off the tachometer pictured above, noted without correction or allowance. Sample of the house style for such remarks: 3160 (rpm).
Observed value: 4600 (rpm)
